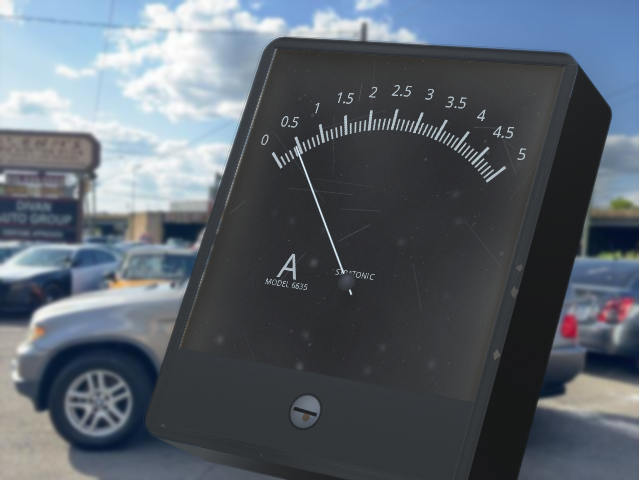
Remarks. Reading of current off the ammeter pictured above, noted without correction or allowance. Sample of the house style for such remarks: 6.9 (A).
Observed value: 0.5 (A)
